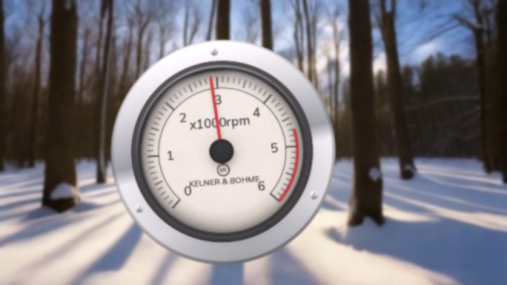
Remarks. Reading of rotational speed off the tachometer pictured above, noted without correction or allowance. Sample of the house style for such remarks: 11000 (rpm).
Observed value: 2900 (rpm)
